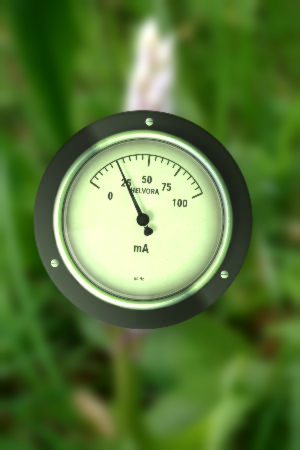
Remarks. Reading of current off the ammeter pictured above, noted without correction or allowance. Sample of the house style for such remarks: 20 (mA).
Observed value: 25 (mA)
